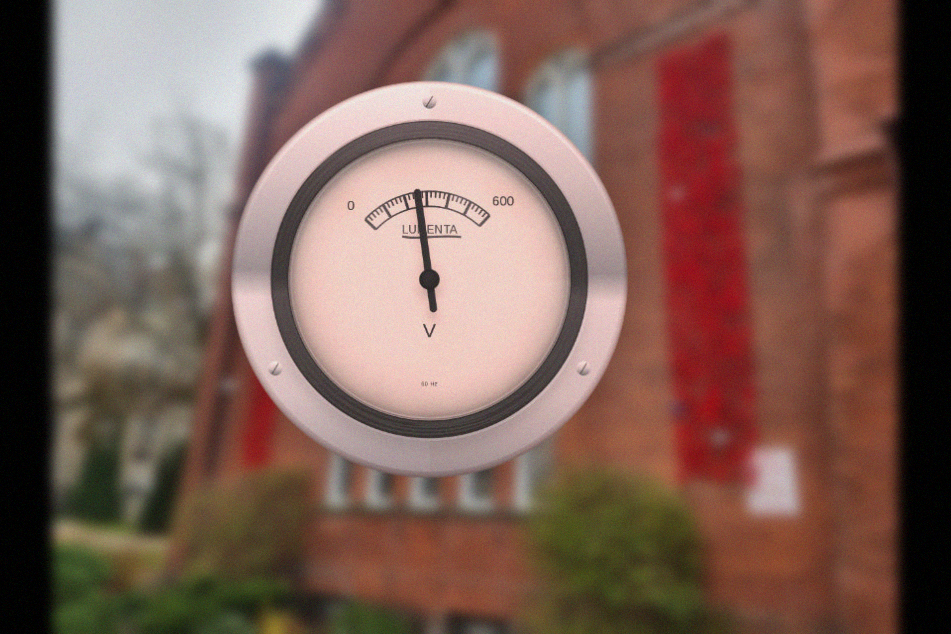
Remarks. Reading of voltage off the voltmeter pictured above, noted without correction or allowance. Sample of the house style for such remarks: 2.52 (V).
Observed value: 260 (V)
